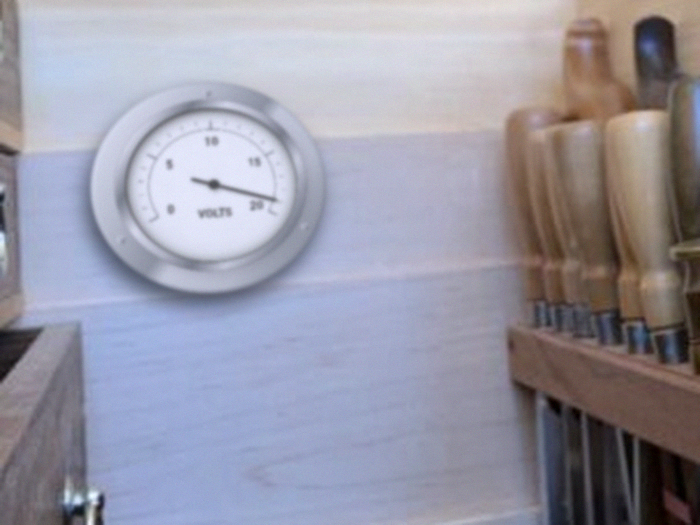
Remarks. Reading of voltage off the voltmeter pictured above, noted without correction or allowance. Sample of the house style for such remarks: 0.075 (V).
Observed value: 19 (V)
